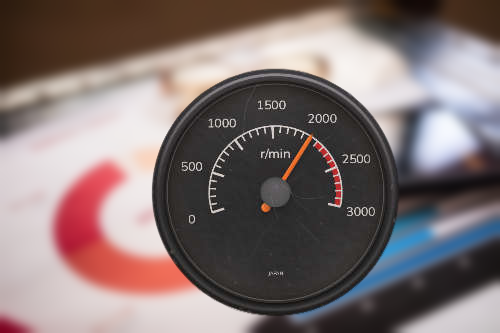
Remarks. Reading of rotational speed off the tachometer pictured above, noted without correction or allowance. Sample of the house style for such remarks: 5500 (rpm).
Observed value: 2000 (rpm)
